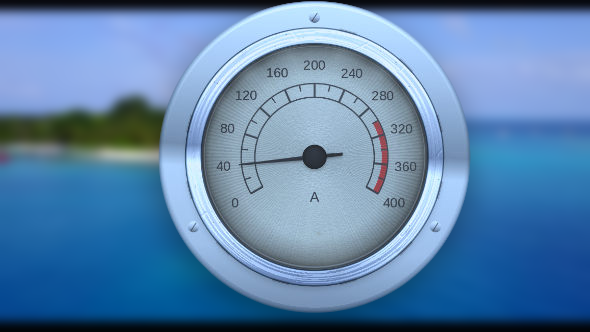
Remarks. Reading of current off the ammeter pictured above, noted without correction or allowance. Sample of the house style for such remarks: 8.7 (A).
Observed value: 40 (A)
